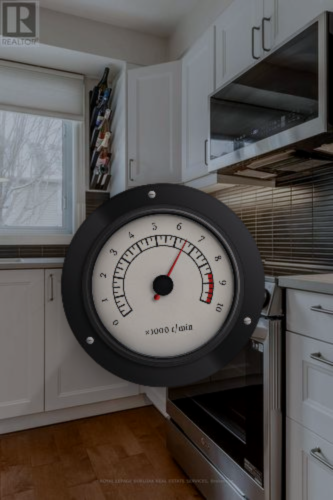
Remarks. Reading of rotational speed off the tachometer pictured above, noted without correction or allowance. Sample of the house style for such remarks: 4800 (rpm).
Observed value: 6500 (rpm)
